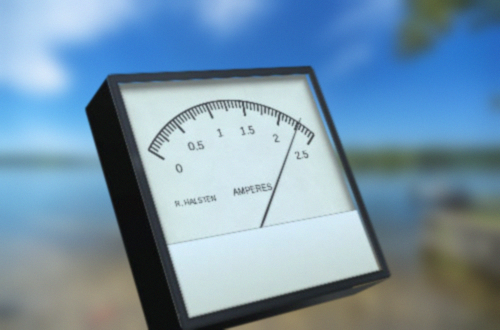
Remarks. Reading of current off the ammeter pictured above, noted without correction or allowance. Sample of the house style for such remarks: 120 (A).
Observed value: 2.25 (A)
